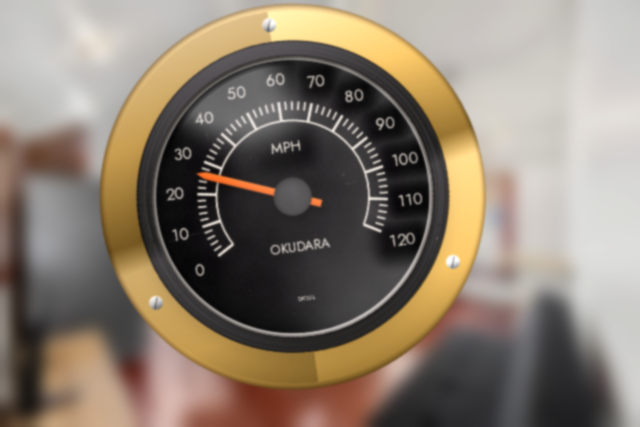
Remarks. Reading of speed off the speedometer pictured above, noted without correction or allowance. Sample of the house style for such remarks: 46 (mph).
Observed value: 26 (mph)
